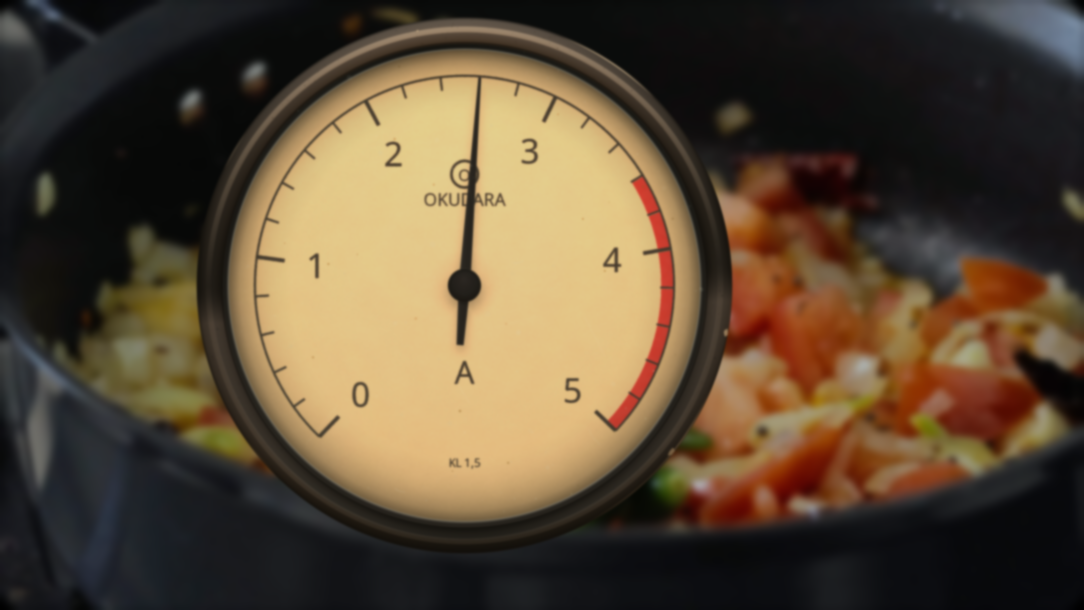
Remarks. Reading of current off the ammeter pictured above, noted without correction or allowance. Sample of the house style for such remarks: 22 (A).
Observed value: 2.6 (A)
